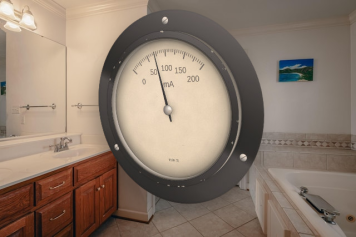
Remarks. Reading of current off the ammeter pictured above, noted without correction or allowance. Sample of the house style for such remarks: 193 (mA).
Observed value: 75 (mA)
